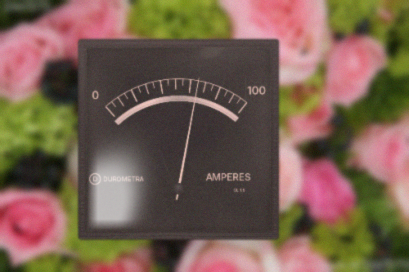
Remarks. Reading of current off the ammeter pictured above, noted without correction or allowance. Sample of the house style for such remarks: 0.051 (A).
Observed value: 65 (A)
